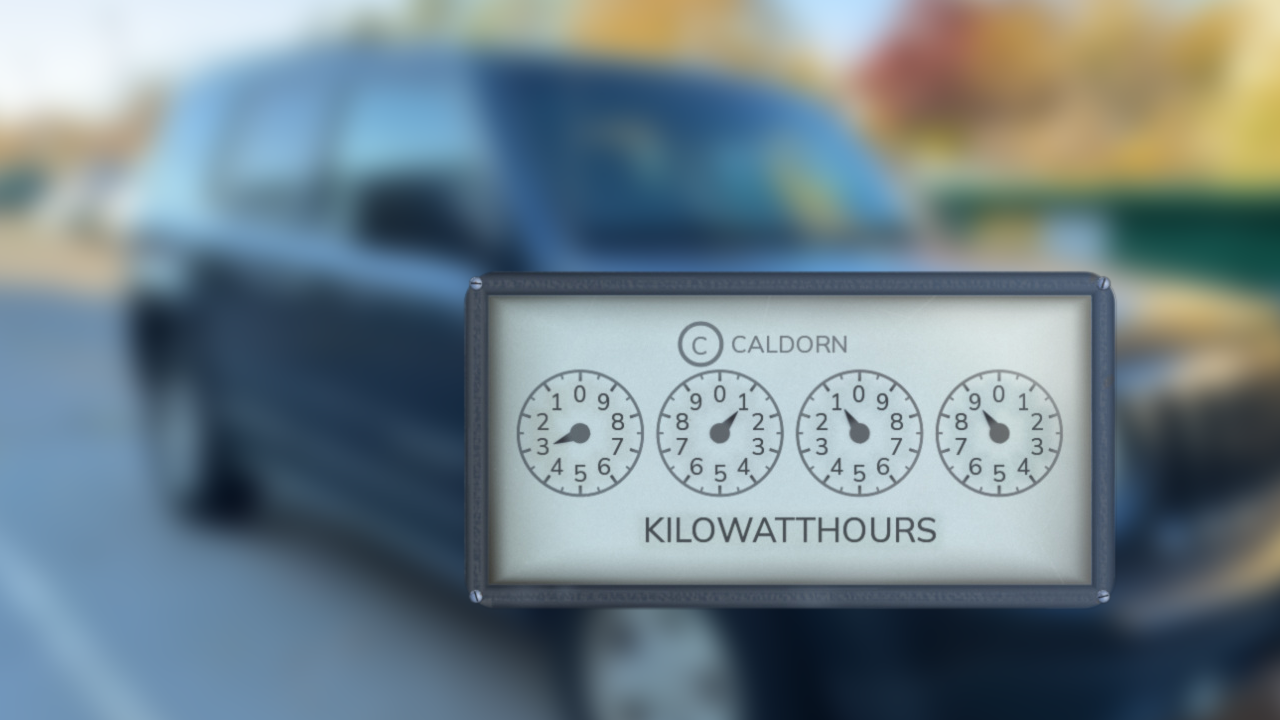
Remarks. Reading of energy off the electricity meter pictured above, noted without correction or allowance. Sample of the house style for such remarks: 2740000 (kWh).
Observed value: 3109 (kWh)
